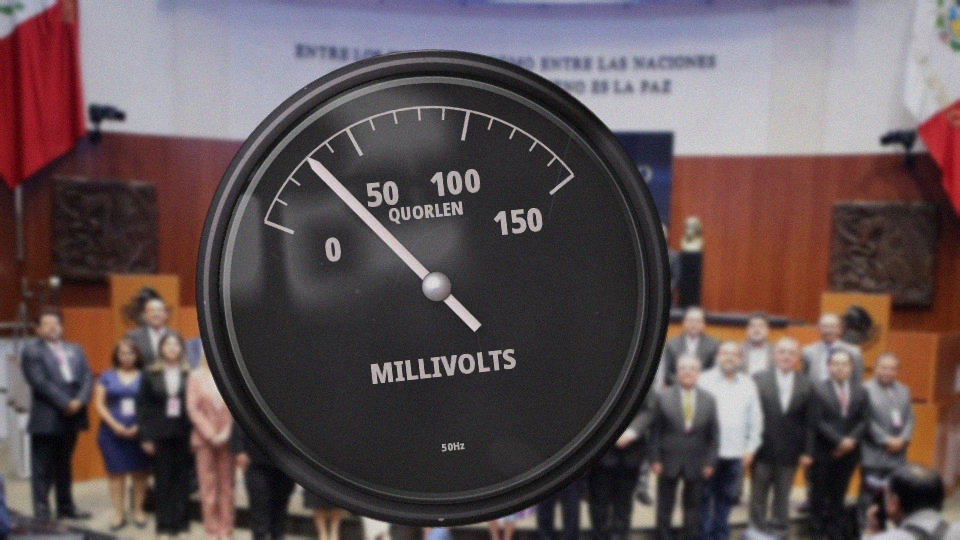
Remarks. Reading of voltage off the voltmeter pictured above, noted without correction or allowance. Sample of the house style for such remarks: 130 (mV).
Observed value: 30 (mV)
